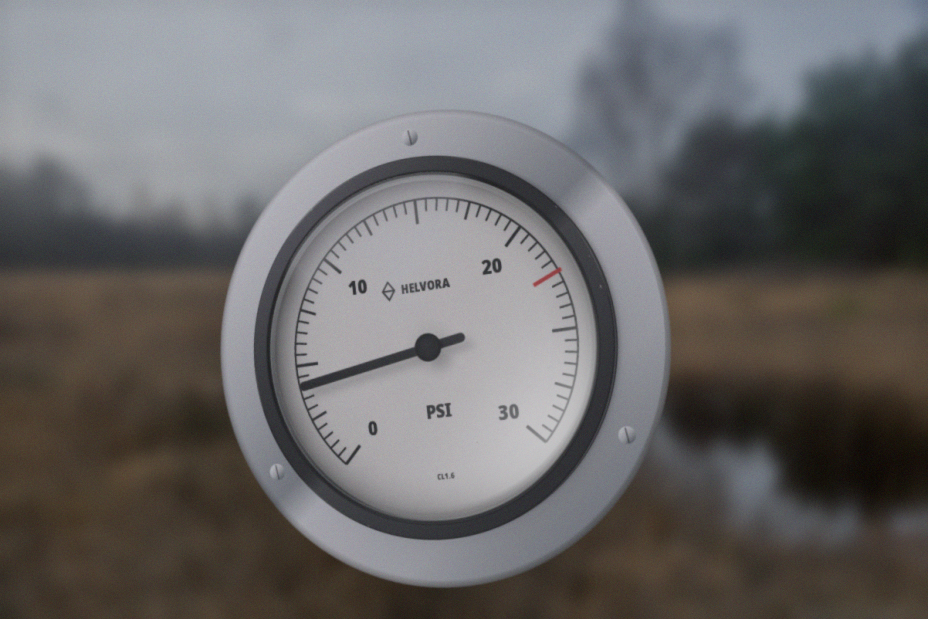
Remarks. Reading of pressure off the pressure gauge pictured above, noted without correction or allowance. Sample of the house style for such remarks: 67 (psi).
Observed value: 4 (psi)
